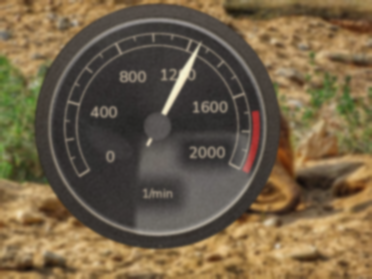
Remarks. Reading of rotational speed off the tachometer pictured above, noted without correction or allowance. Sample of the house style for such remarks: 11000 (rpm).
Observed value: 1250 (rpm)
